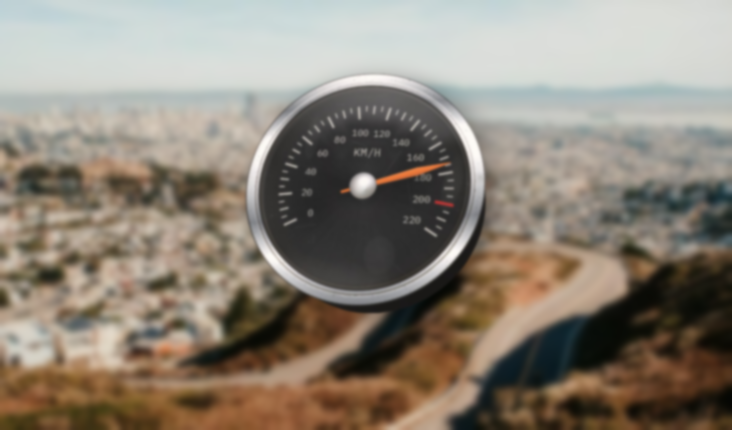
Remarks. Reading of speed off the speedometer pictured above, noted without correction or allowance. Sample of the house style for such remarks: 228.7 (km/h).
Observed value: 175 (km/h)
